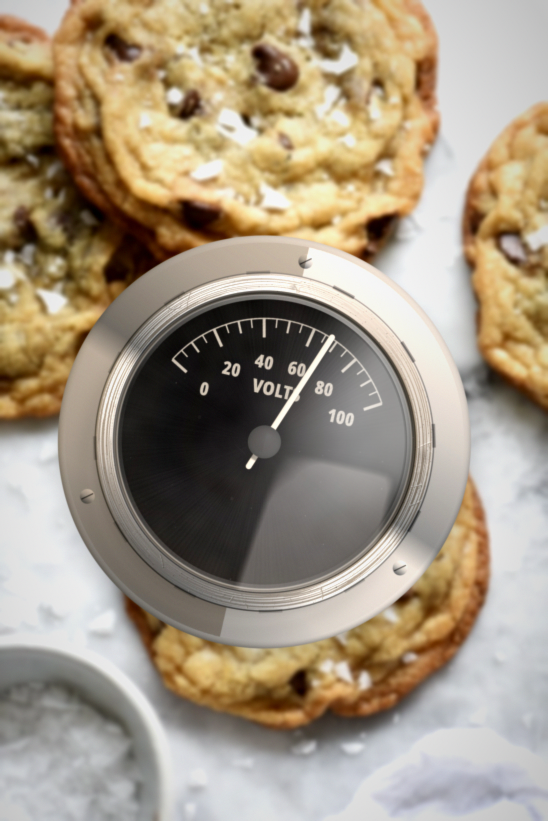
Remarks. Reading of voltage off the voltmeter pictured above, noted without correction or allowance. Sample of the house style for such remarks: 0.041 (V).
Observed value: 67.5 (V)
